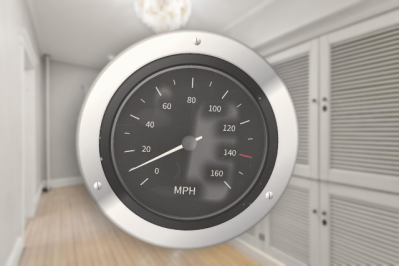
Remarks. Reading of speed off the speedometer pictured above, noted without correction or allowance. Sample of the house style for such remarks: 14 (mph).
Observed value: 10 (mph)
